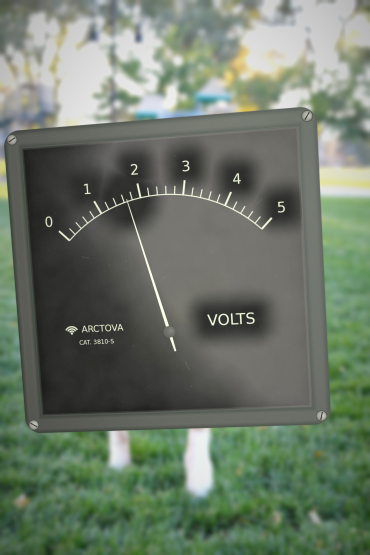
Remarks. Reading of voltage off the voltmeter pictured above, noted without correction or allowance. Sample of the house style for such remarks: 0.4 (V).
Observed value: 1.7 (V)
